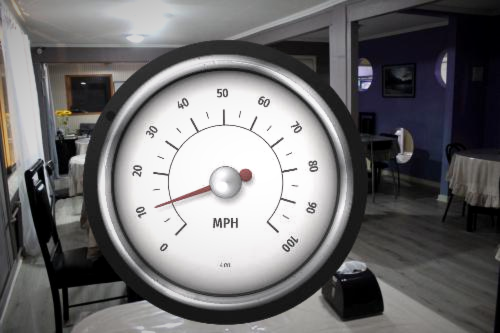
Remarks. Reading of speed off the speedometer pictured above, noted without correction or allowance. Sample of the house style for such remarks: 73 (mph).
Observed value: 10 (mph)
